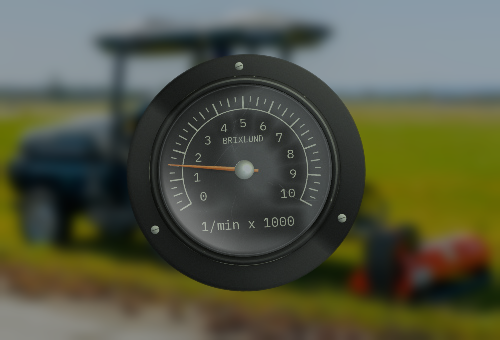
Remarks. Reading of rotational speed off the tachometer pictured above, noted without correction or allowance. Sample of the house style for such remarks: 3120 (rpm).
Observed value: 1500 (rpm)
